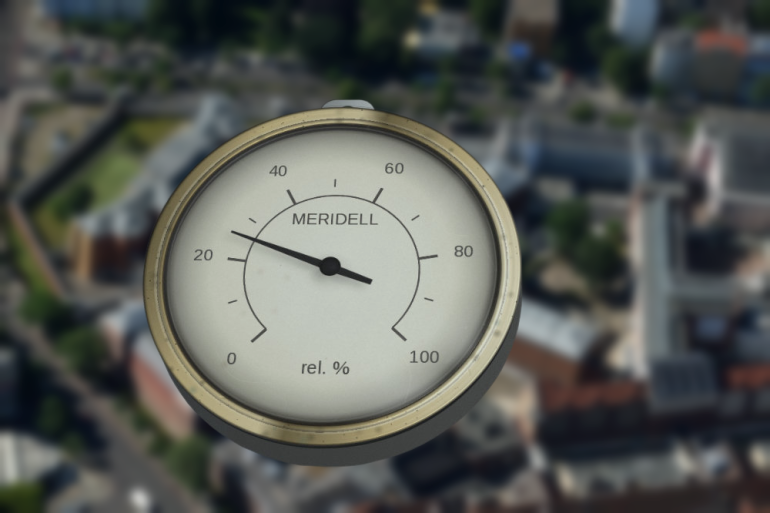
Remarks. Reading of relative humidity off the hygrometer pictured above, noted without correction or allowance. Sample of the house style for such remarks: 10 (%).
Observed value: 25 (%)
